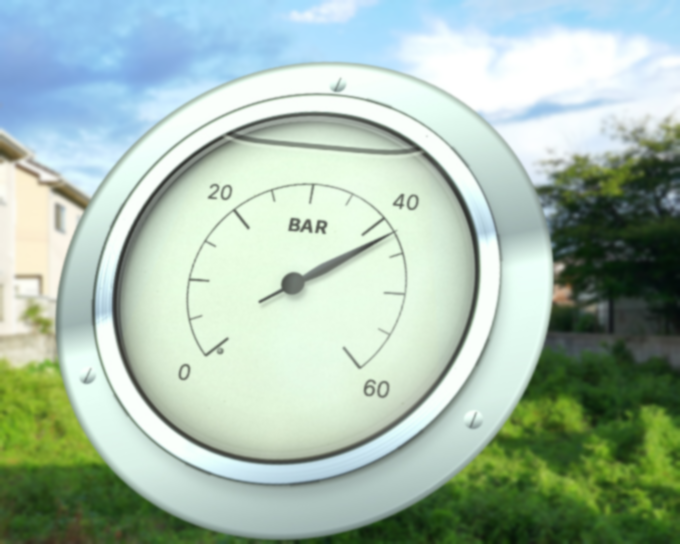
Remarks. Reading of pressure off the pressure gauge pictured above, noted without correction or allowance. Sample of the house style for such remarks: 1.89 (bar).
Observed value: 42.5 (bar)
